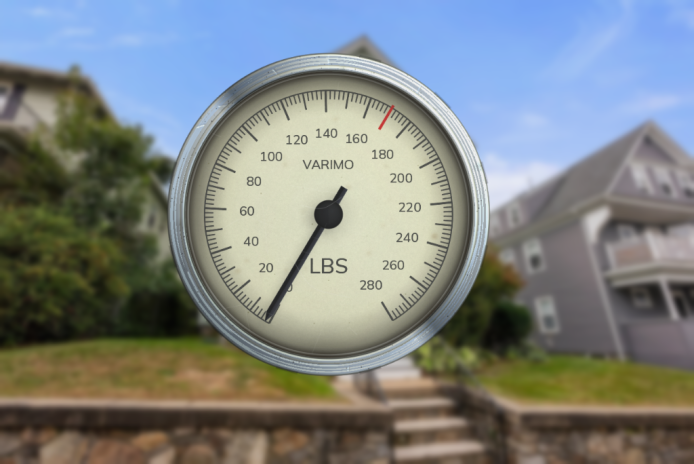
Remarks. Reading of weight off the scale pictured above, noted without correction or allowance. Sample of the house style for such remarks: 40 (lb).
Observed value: 2 (lb)
